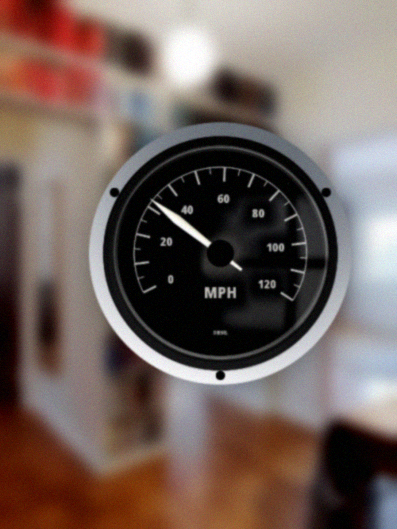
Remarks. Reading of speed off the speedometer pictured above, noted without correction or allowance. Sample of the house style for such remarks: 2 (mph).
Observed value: 32.5 (mph)
